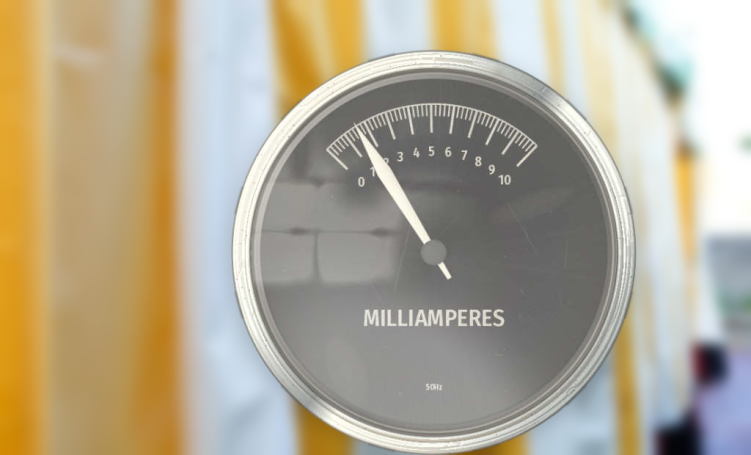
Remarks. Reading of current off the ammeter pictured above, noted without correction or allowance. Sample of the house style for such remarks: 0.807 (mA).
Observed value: 1.6 (mA)
